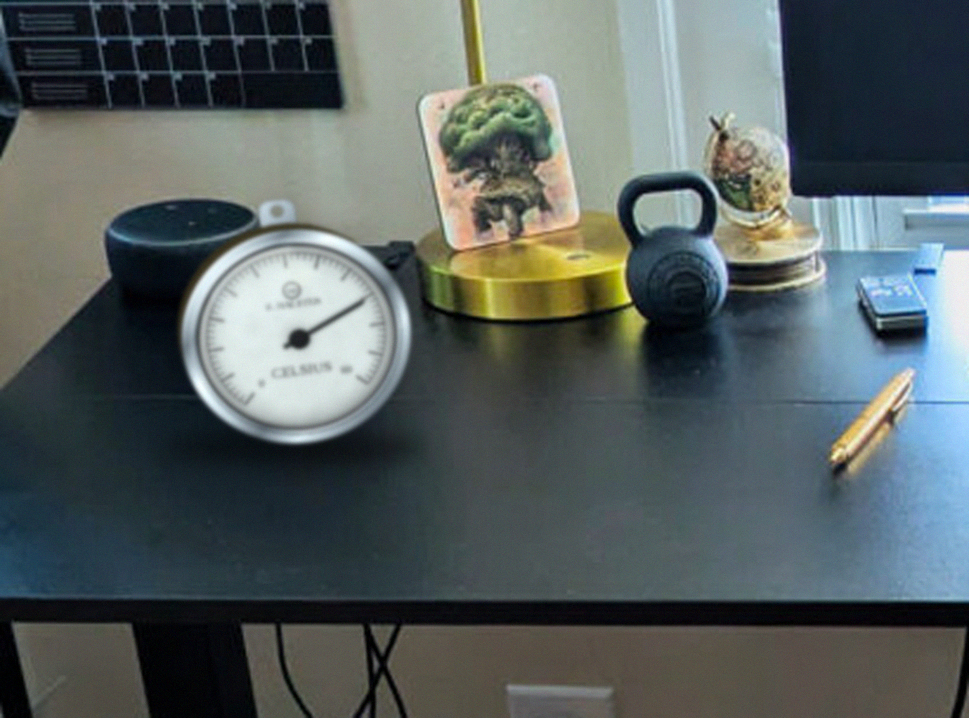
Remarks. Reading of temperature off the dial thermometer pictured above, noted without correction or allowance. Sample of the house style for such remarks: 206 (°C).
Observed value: 45 (°C)
